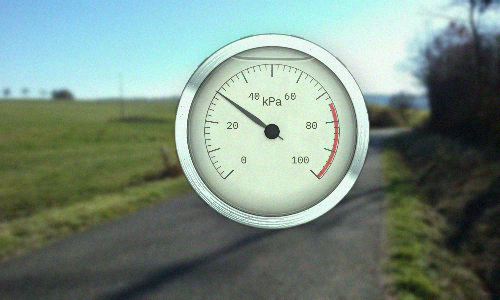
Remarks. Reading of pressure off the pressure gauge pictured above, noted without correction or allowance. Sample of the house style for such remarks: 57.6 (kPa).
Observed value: 30 (kPa)
